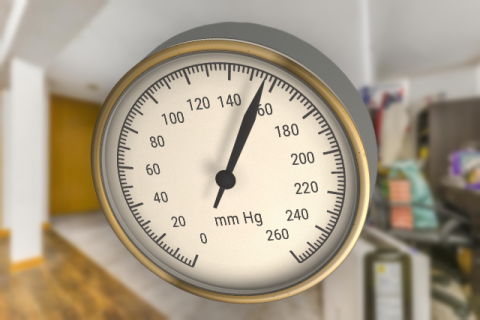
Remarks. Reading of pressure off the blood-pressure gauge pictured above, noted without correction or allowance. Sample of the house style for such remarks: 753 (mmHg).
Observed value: 156 (mmHg)
